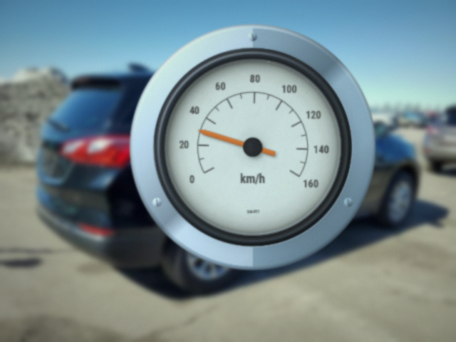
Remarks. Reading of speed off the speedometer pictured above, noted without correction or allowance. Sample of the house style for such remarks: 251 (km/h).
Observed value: 30 (km/h)
